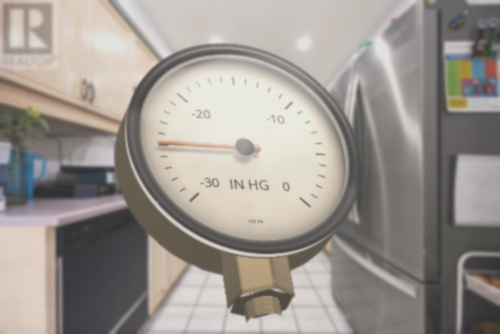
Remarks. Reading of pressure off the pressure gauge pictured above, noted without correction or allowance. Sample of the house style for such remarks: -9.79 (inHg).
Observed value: -25 (inHg)
